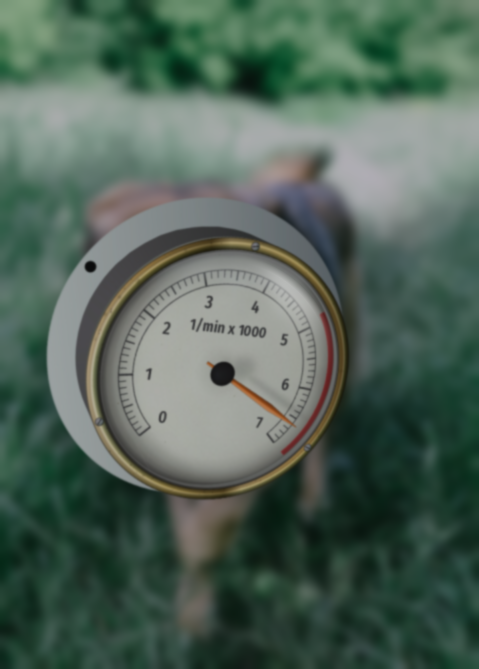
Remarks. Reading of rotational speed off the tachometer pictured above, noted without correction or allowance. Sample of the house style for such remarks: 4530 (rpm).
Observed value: 6600 (rpm)
